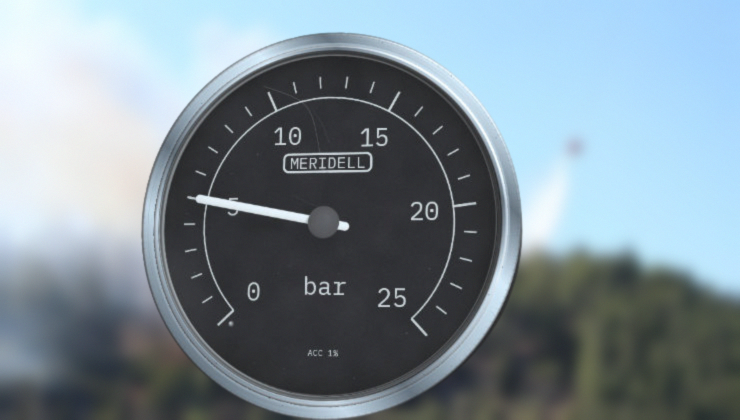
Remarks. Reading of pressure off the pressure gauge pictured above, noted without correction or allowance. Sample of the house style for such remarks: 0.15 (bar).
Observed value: 5 (bar)
